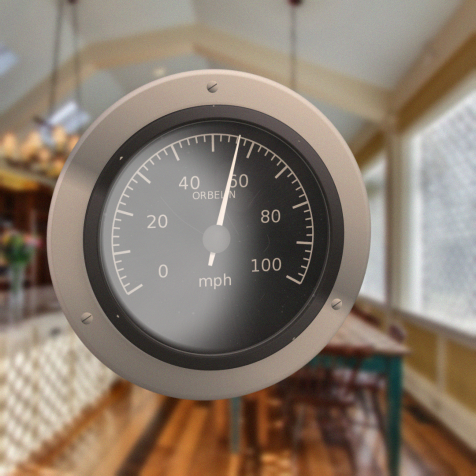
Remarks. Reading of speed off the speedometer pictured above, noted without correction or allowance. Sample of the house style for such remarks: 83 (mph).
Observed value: 56 (mph)
